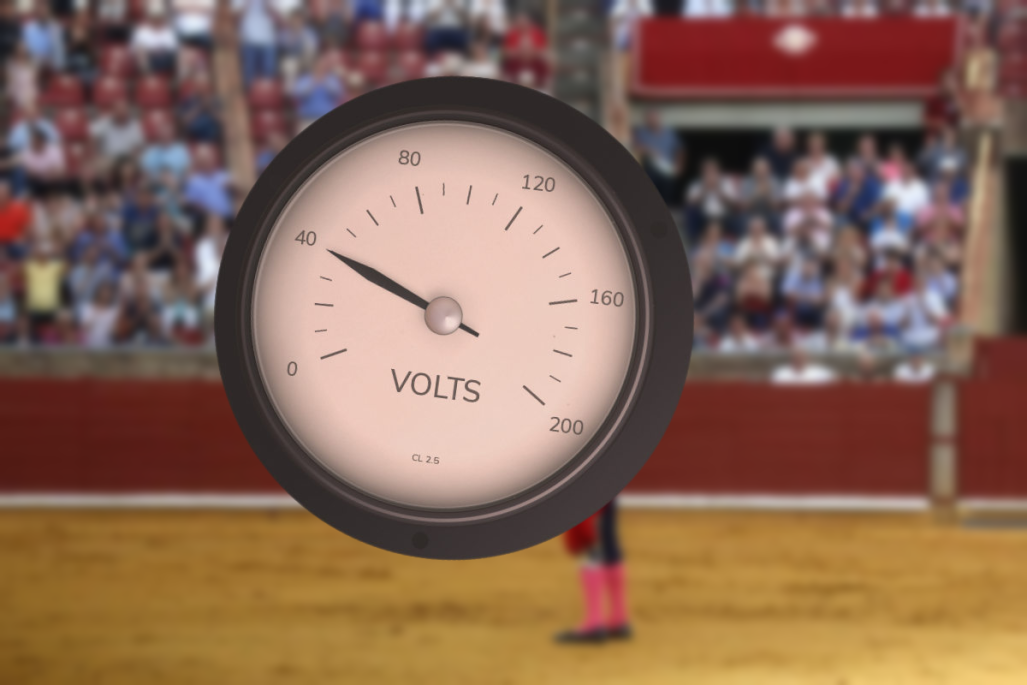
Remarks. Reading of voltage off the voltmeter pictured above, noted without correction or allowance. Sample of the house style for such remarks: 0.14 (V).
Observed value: 40 (V)
